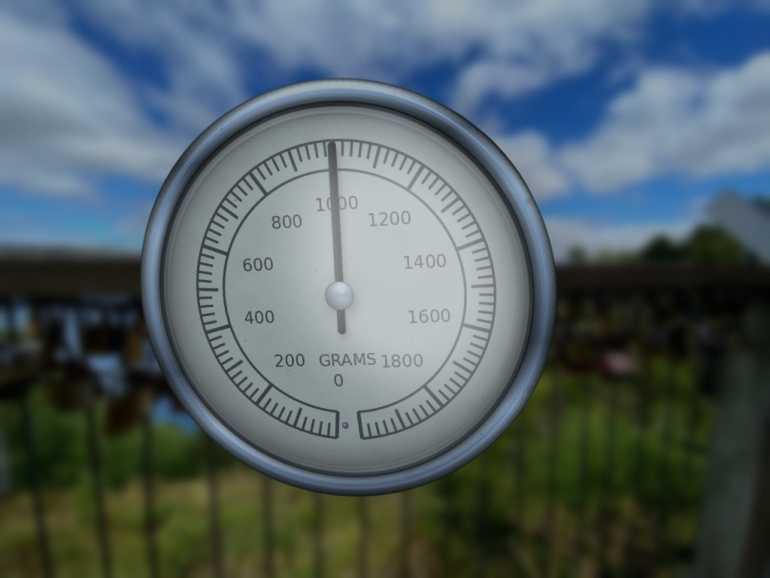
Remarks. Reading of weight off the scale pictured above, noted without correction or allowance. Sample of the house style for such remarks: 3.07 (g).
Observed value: 1000 (g)
